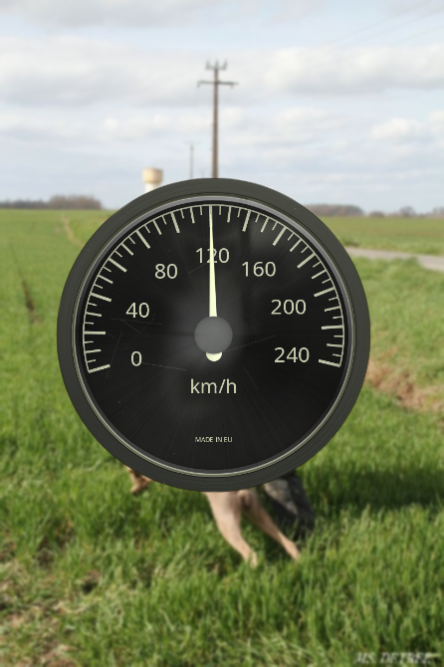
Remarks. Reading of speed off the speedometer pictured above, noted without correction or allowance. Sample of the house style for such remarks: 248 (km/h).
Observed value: 120 (km/h)
